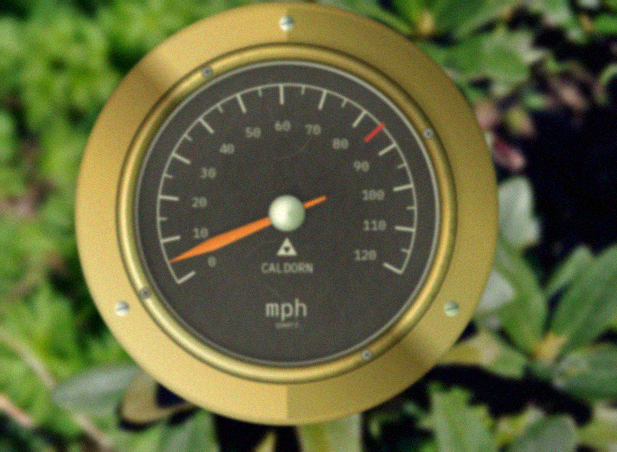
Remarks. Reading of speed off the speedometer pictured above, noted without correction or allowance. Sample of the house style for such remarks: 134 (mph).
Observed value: 5 (mph)
